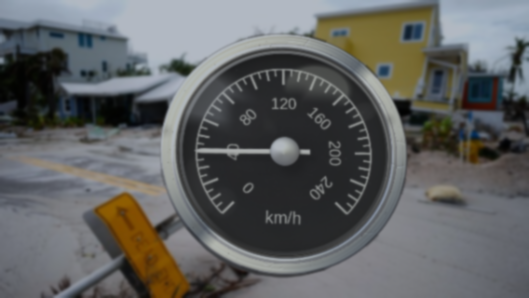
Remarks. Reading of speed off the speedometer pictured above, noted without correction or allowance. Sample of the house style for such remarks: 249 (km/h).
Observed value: 40 (km/h)
